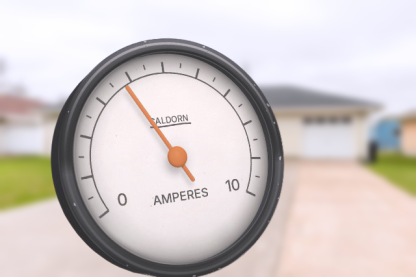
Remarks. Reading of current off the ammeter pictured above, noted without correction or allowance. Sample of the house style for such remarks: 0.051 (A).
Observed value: 3.75 (A)
